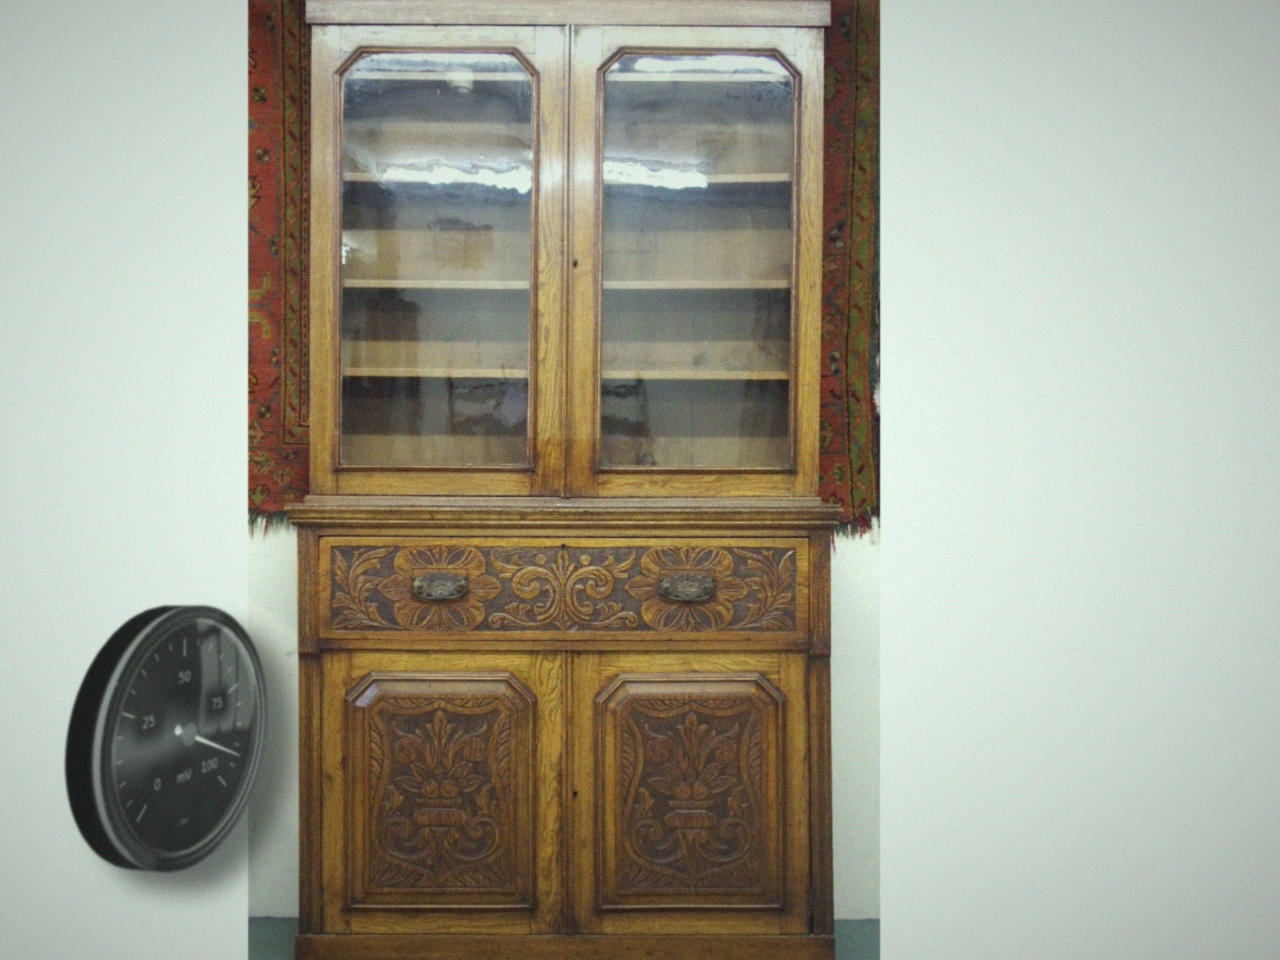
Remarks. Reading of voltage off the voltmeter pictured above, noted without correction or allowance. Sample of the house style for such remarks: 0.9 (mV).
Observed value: 92.5 (mV)
